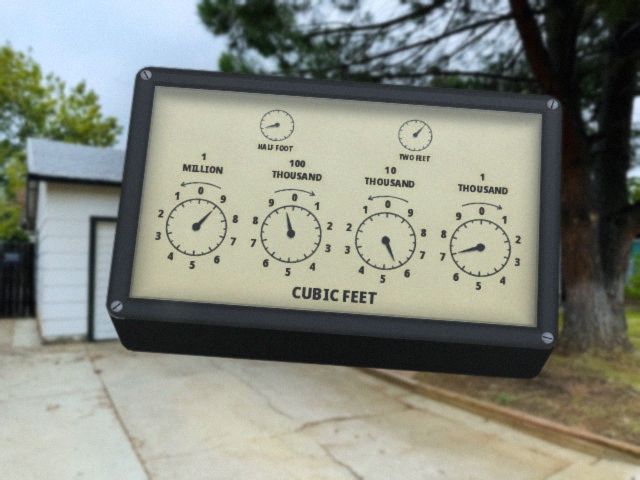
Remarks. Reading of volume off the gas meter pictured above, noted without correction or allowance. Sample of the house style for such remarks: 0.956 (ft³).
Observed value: 895700 (ft³)
